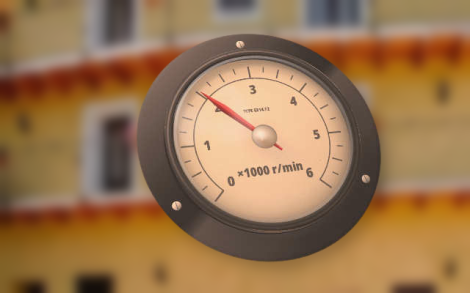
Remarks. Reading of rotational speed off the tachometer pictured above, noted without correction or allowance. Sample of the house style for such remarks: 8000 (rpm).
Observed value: 2000 (rpm)
